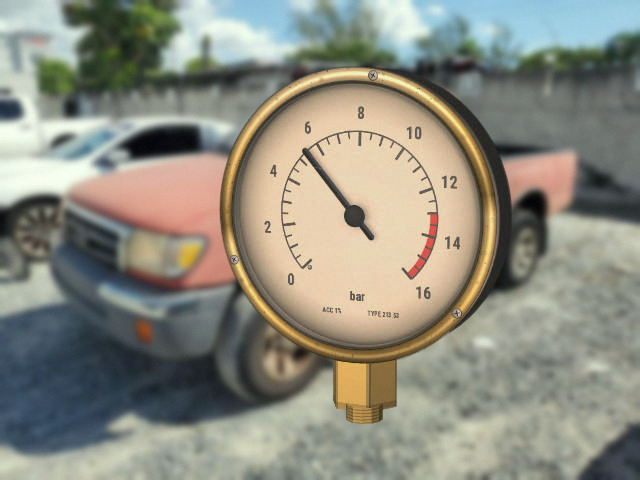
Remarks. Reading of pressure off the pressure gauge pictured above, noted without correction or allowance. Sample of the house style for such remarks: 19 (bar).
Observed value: 5.5 (bar)
